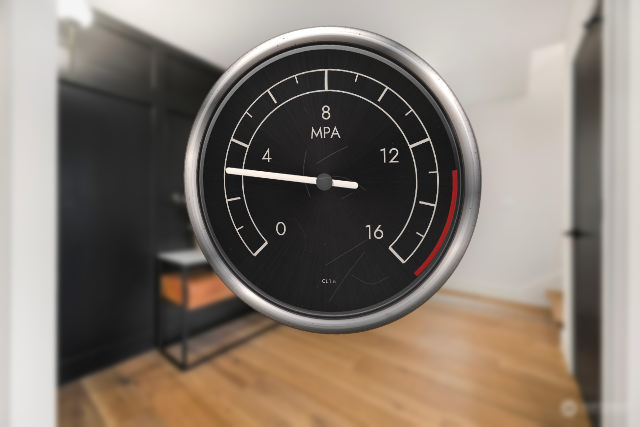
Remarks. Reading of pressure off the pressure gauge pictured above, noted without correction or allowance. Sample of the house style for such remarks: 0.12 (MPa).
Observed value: 3 (MPa)
